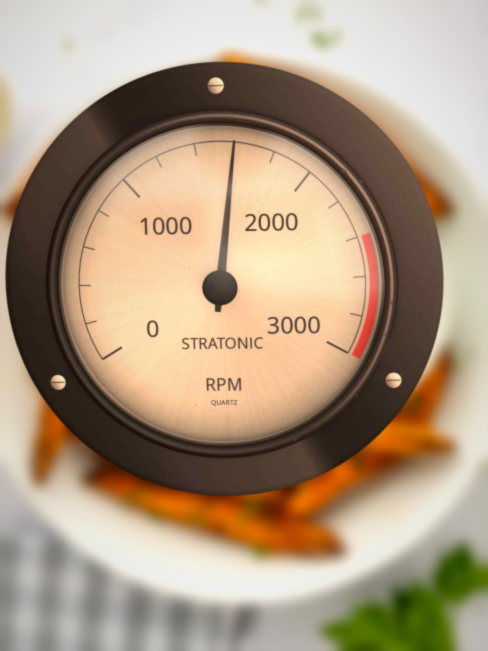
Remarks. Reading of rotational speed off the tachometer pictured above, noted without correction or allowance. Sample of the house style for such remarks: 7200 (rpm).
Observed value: 1600 (rpm)
